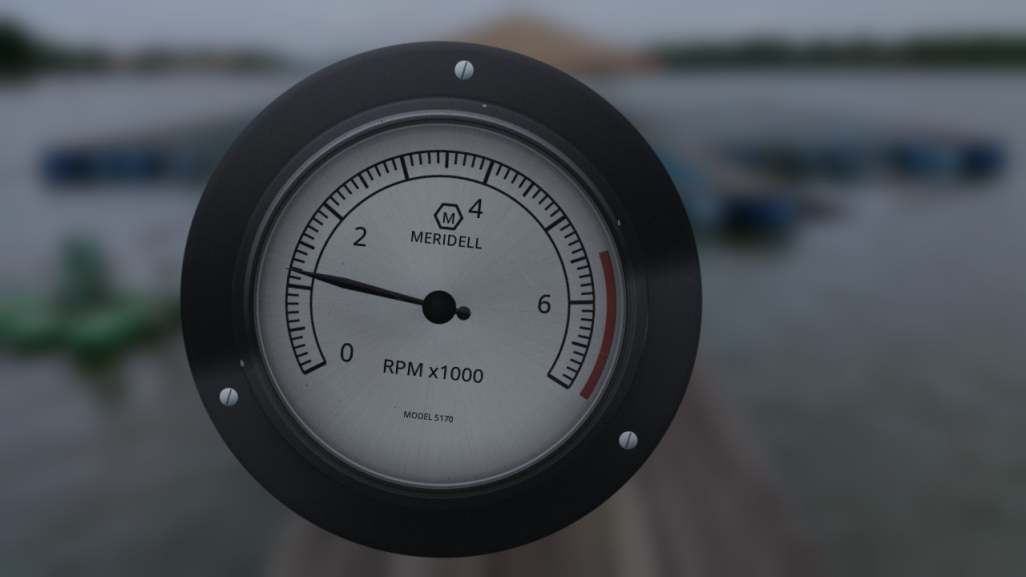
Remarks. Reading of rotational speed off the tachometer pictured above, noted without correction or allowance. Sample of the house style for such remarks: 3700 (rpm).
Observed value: 1200 (rpm)
